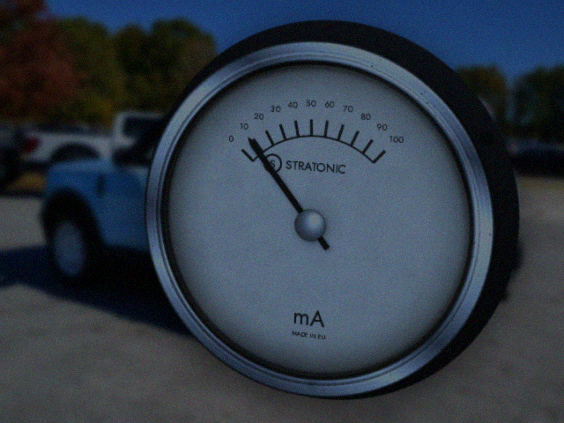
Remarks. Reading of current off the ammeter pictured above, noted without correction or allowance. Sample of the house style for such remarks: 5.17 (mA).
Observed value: 10 (mA)
